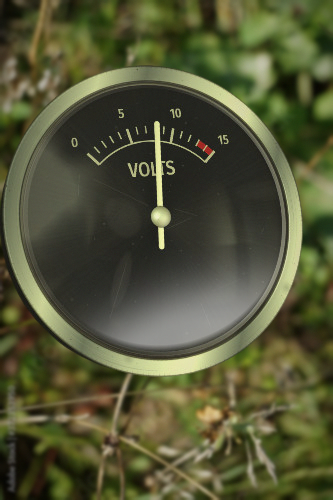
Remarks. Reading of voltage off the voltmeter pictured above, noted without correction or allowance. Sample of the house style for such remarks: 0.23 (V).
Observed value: 8 (V)
